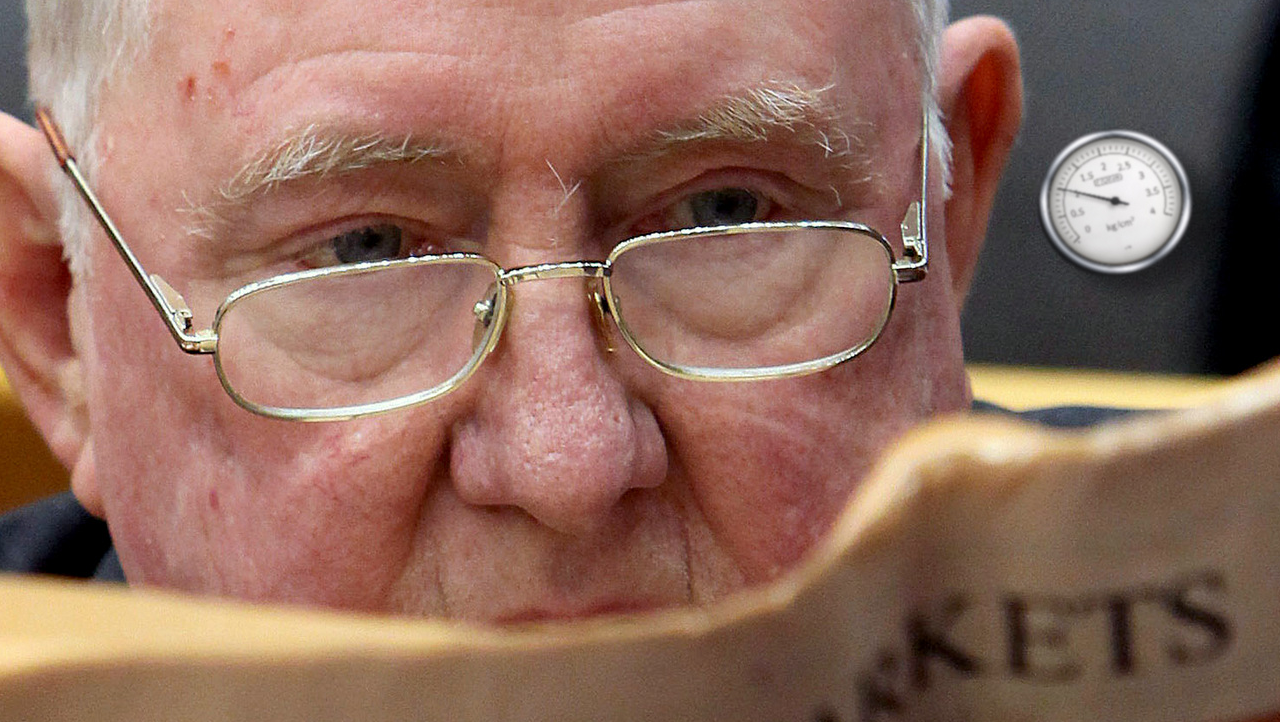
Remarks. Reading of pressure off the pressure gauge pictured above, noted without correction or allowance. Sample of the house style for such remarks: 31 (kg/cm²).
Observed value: 1 (kg/cm²)
